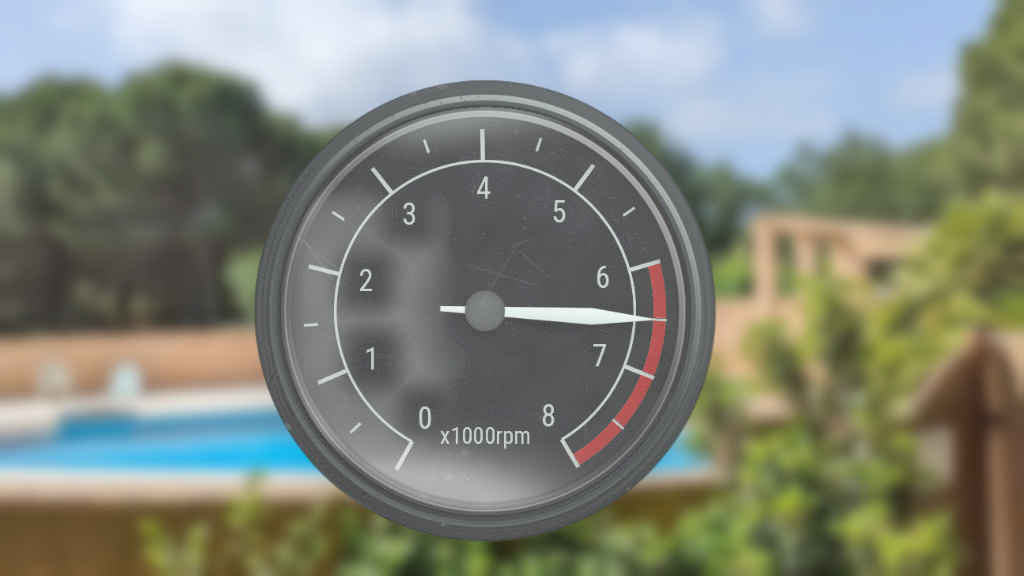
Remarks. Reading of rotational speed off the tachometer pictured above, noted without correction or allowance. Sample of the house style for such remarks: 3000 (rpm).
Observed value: 6500 (rpm)
